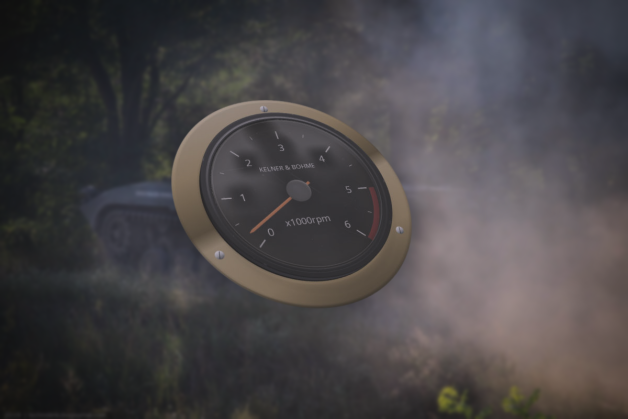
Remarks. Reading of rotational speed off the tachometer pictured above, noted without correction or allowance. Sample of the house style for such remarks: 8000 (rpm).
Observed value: 250 (rpm)
